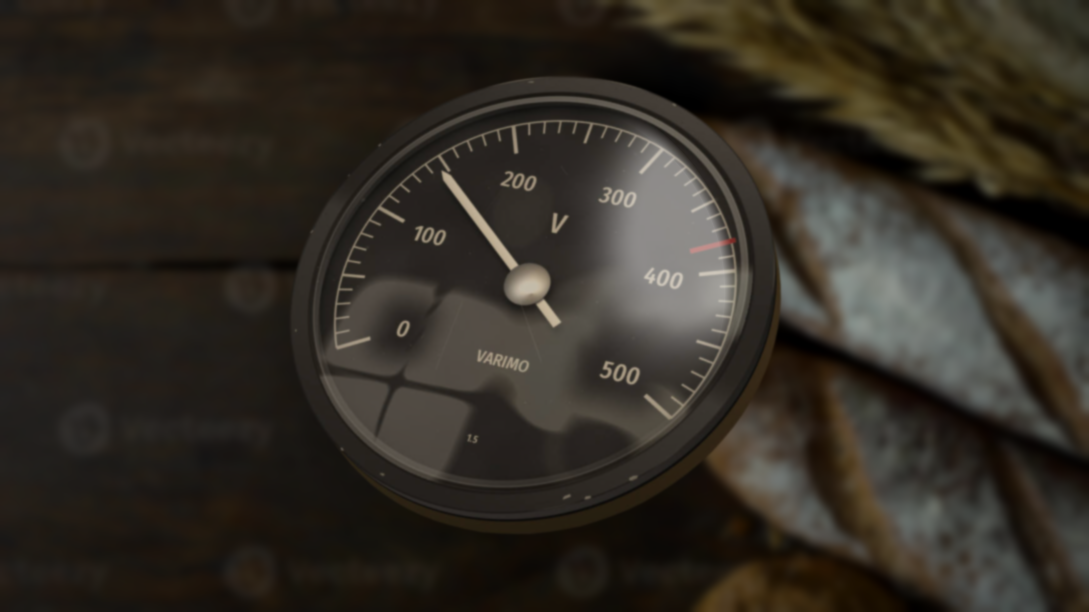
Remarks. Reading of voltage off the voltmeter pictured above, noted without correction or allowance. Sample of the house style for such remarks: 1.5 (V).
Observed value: 145 (V)
